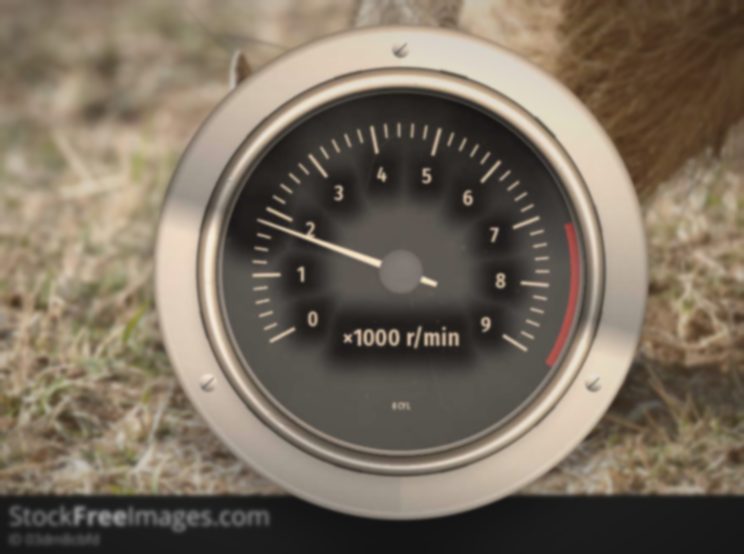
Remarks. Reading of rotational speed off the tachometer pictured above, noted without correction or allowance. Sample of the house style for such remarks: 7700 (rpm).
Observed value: 1800 (rpm)
